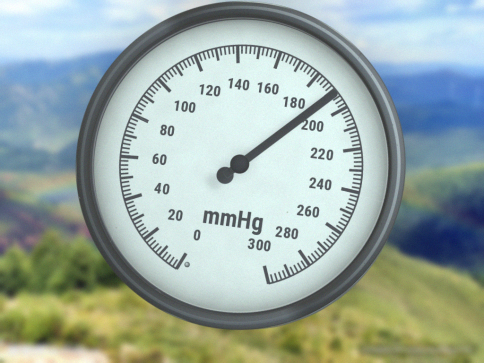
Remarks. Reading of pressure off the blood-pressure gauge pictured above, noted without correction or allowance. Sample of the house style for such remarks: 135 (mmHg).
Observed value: 192 (mmHg)
